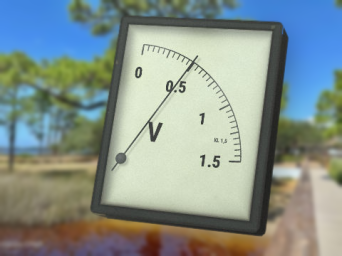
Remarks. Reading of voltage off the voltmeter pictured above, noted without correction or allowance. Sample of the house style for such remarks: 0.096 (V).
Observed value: 0.5 (V)
